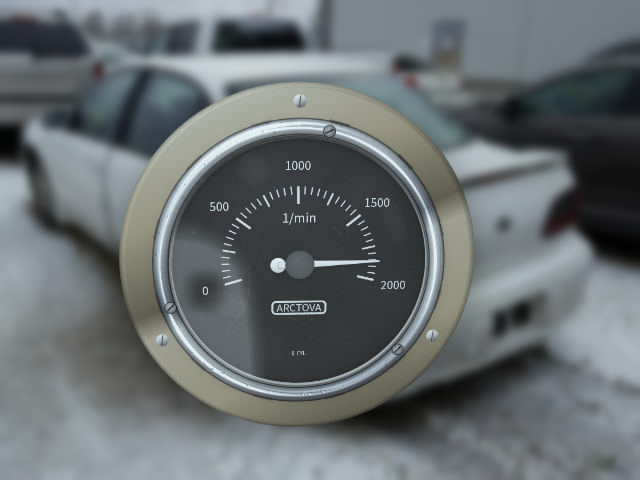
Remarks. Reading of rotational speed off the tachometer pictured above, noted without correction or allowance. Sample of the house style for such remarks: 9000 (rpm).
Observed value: 1850 (rpm)
